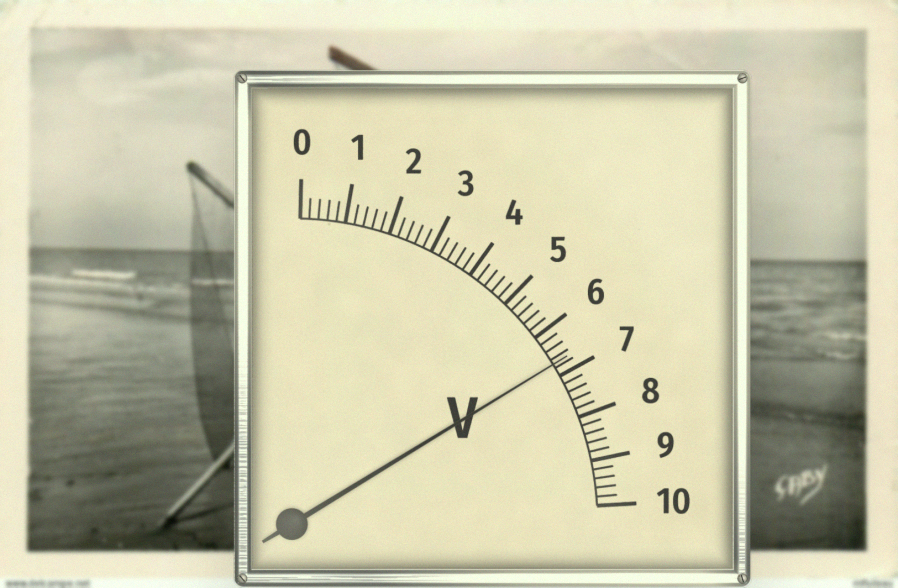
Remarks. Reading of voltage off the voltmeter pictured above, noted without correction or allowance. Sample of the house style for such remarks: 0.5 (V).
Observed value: 6.7 (V)
